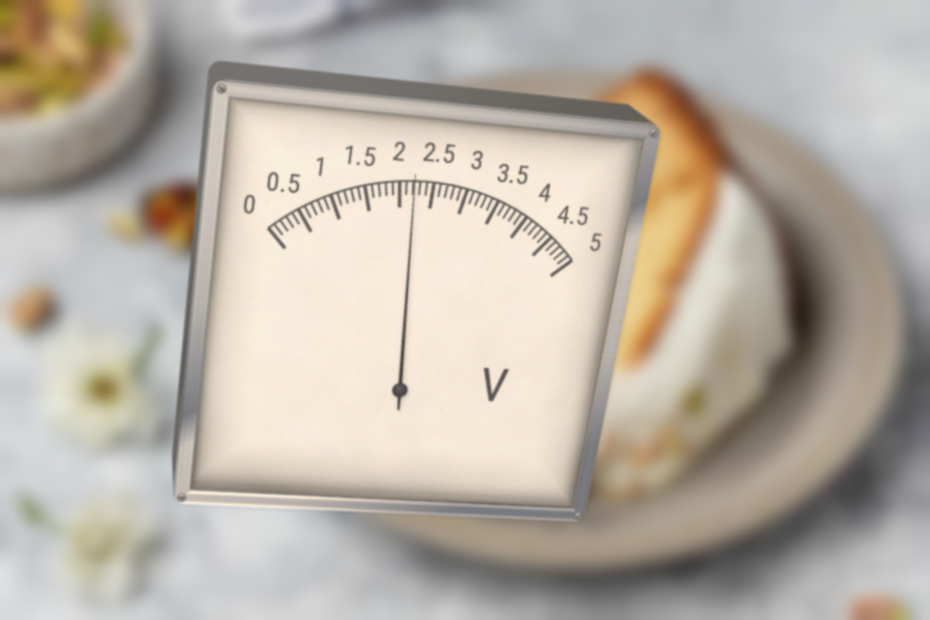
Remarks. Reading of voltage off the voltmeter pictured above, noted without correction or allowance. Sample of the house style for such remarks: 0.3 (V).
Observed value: 2.2 (V)
